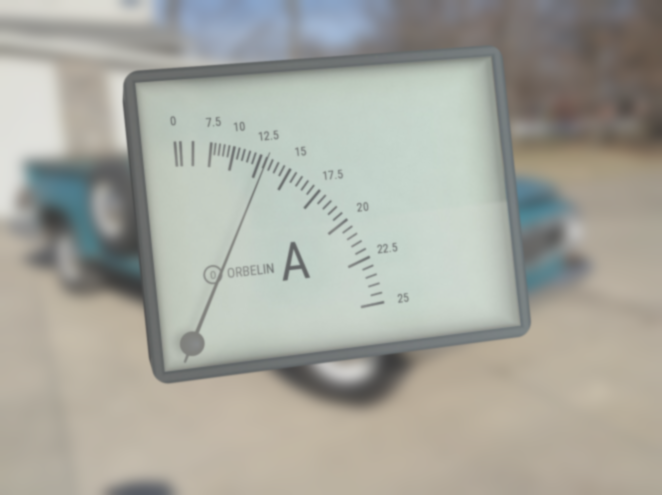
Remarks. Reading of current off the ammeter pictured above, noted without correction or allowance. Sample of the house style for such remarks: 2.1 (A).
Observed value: 13 (A)
